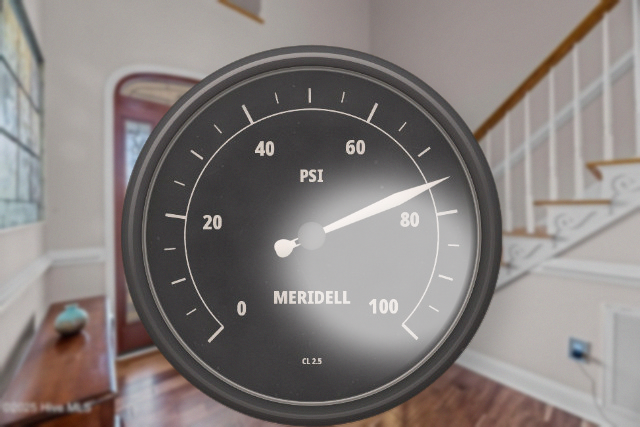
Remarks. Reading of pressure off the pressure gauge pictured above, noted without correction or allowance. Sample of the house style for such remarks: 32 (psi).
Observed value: 75 (psi)
